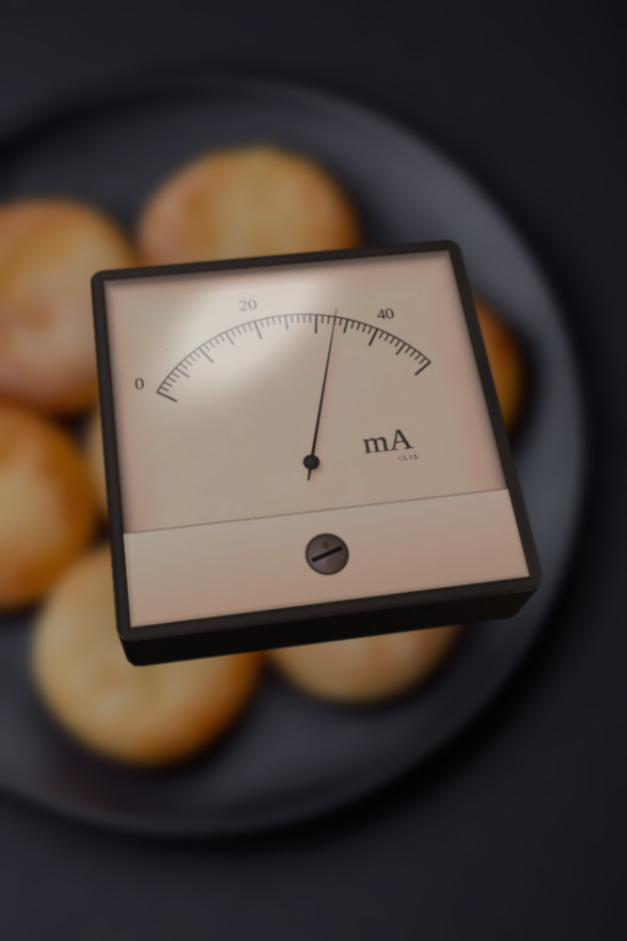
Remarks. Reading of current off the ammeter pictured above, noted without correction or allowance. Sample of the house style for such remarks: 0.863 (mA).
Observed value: 33 (mA)
